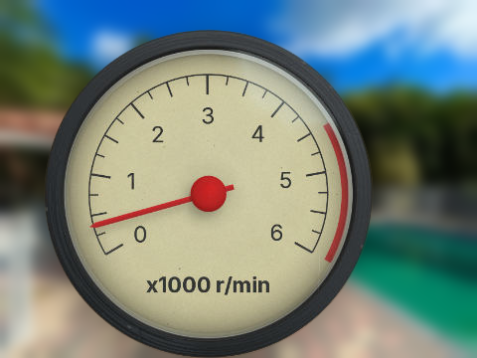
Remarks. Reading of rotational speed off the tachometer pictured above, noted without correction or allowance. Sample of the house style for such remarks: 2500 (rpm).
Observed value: 375 (rpm)
